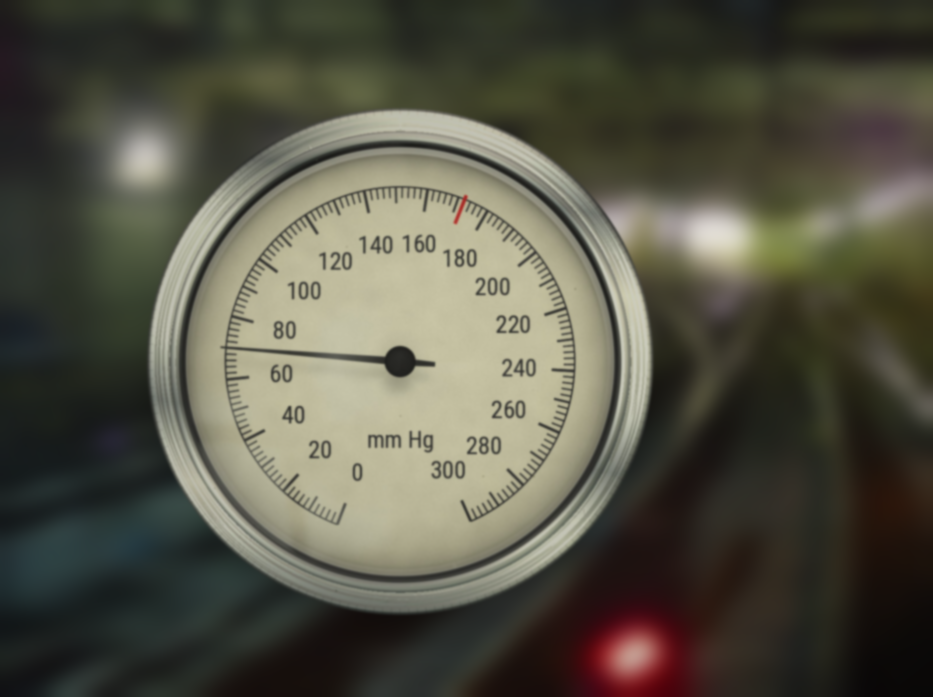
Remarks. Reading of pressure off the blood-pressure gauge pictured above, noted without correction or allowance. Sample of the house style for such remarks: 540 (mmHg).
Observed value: 70 (mmHg)
